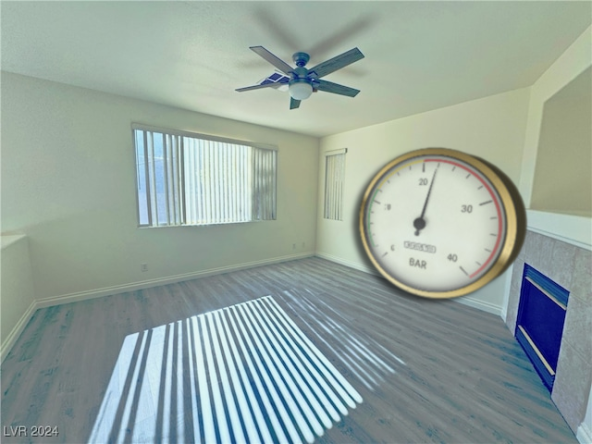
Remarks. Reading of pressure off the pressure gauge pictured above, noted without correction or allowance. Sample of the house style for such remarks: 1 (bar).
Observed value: 22 (bar)
